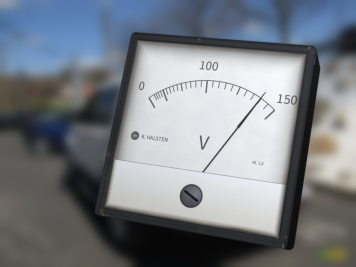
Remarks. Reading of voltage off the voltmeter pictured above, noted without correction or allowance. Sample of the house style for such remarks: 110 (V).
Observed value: 140 (V)
